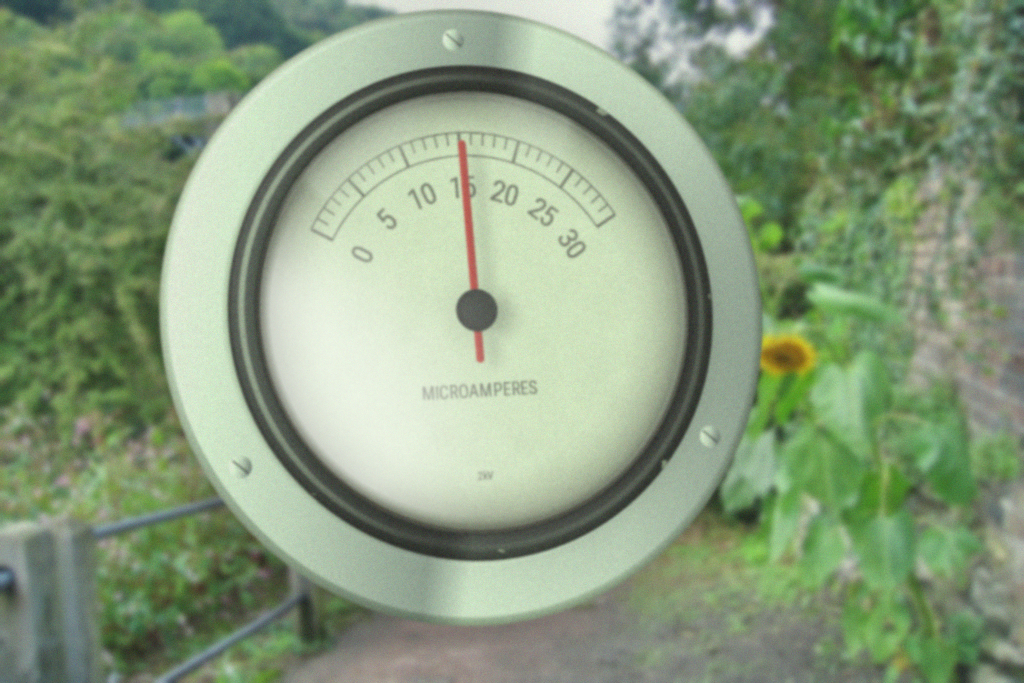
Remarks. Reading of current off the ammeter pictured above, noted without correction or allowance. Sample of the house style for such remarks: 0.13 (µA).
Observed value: 15 (µA)
